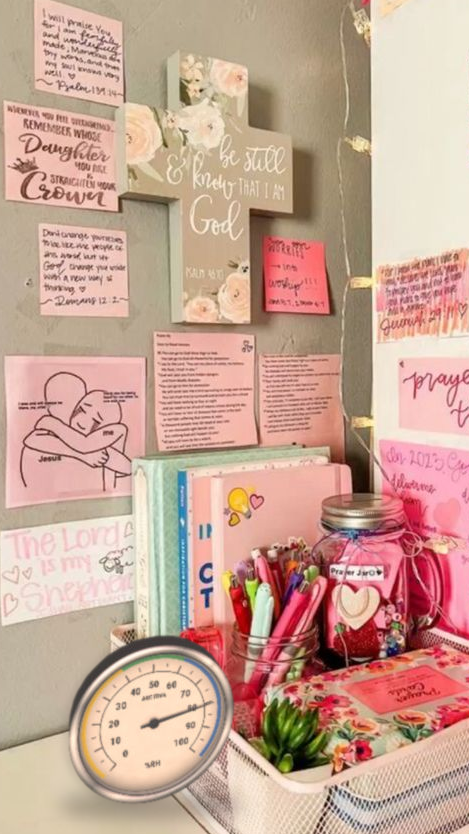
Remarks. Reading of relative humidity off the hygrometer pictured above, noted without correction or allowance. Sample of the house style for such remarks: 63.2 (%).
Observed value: 80 (%)
